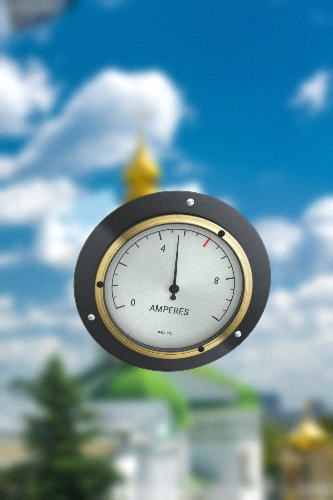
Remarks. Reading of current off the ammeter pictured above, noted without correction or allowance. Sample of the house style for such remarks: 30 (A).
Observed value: 4.75 (A)
